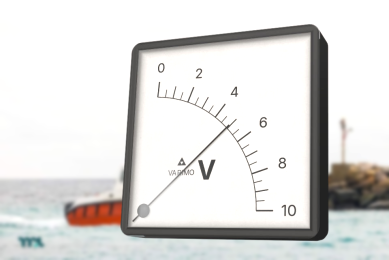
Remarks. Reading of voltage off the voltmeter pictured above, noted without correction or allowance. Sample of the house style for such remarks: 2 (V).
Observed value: 5 (V)
